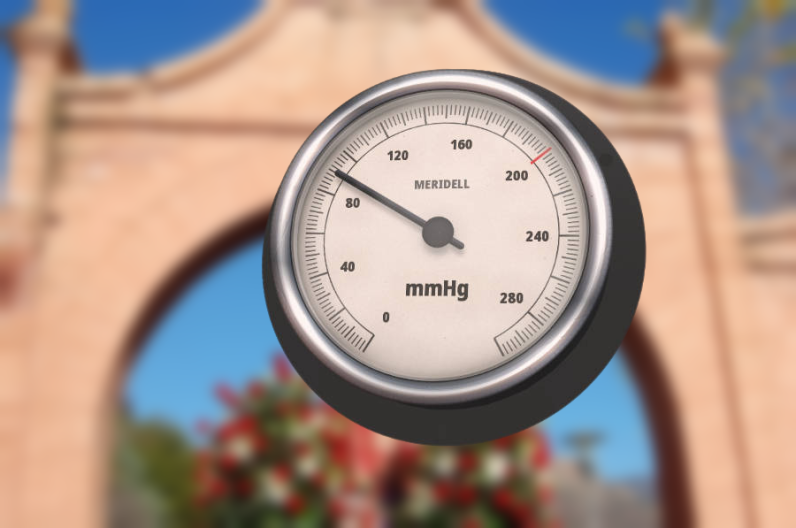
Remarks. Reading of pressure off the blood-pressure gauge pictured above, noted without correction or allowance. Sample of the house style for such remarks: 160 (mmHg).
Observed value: 90 (mmHg)
